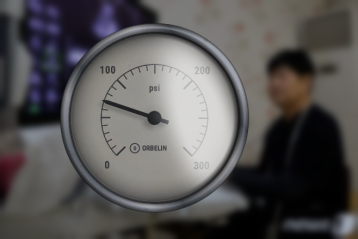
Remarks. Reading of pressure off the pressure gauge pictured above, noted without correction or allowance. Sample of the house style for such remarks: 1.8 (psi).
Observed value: 70 (psi)
